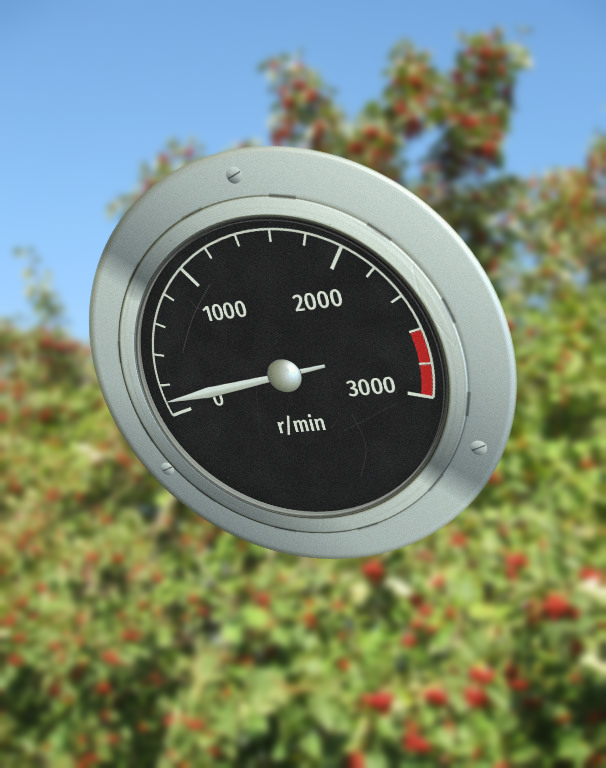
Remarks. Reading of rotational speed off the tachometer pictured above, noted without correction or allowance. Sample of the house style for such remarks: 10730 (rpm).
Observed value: 100 (rpm)
